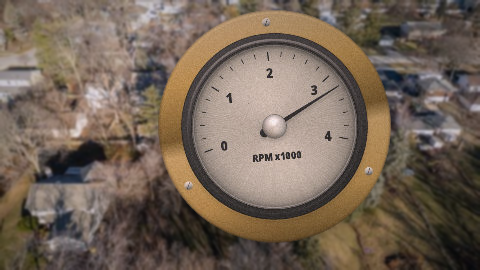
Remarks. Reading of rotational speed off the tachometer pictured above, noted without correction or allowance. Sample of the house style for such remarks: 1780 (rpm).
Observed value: 3200 (rpm)
